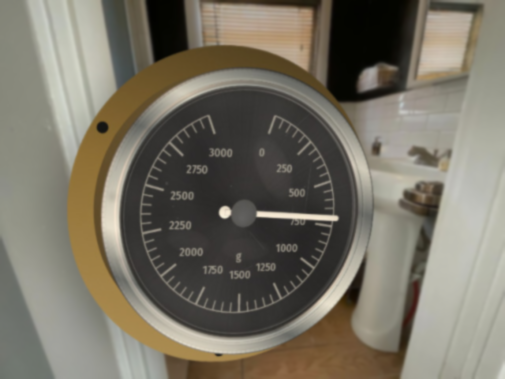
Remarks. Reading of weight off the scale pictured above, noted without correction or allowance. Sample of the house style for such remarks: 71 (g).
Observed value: 700 (g)
